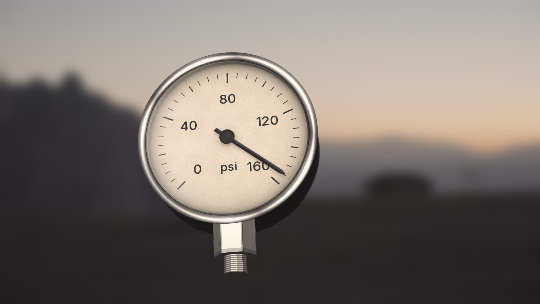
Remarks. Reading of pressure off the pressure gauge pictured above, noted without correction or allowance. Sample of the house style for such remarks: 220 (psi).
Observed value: 155 (psi)
